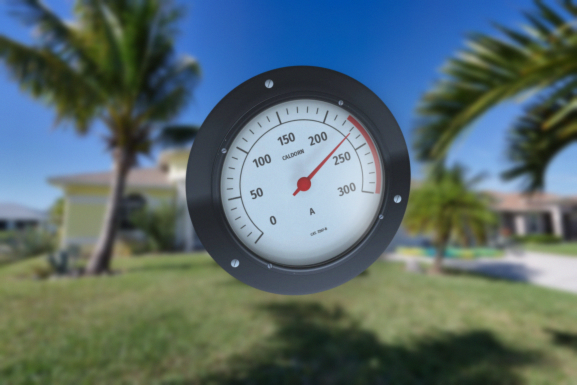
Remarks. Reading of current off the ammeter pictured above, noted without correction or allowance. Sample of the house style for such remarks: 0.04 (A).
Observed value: 230 (A)
